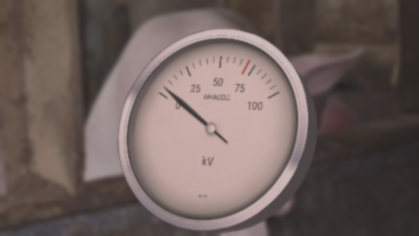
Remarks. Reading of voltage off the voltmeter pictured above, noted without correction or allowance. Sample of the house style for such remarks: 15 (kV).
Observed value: 5 (kV)
